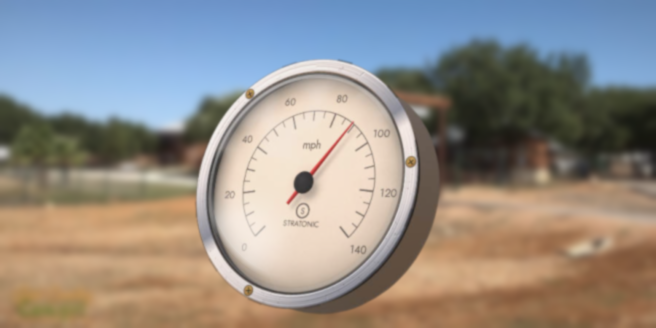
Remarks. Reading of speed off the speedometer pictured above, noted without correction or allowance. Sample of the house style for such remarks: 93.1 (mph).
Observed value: 90 (mph)
